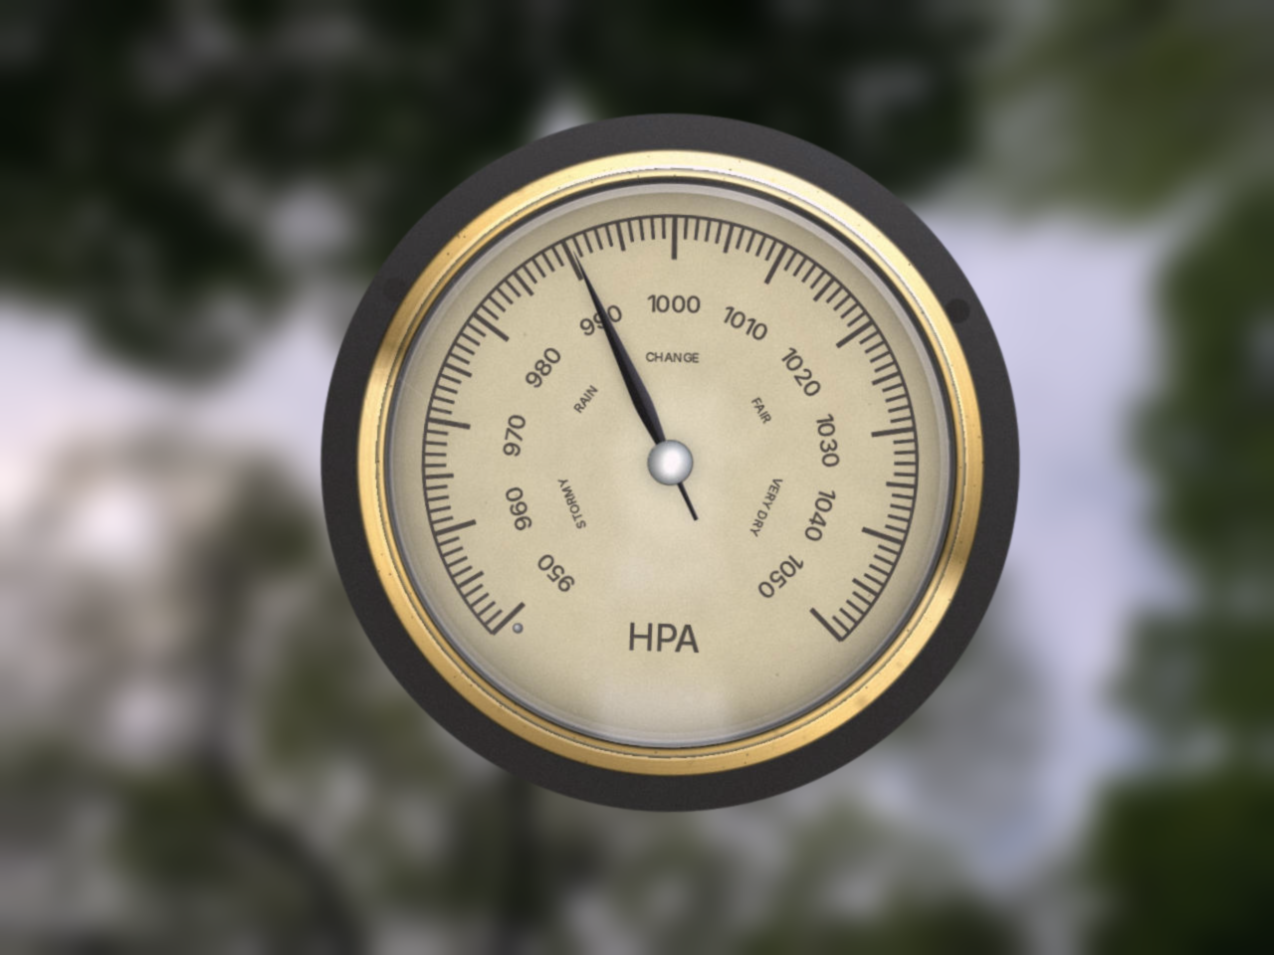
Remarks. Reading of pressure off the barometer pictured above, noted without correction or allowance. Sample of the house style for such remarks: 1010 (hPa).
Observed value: 990.5 (hPa)
